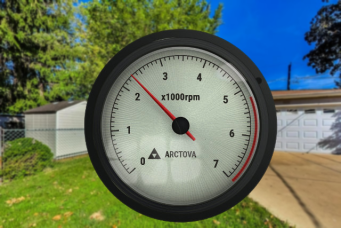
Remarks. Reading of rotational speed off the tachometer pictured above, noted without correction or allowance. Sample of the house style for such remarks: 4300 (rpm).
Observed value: 2300 (rpm)
